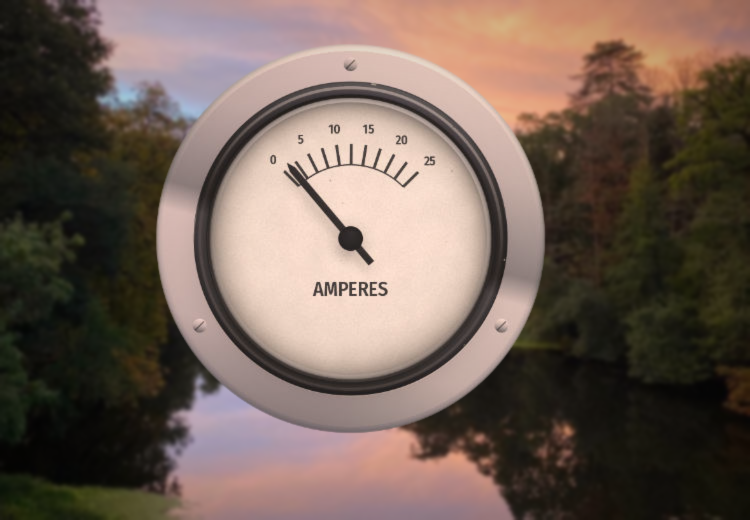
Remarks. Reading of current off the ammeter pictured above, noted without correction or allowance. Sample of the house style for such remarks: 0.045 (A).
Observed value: 1.25 (A)
